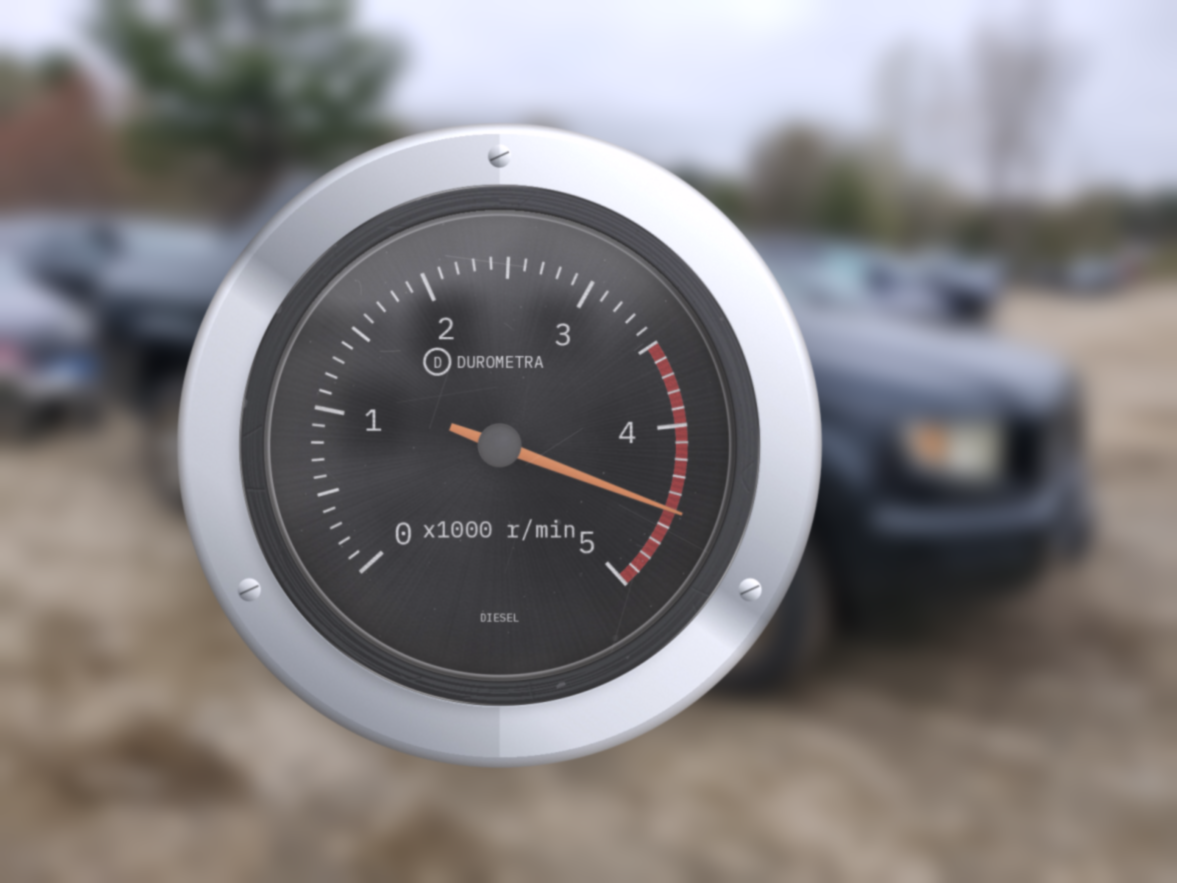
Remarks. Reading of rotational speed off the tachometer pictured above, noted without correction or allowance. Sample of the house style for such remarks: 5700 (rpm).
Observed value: 4500 (rpm)
